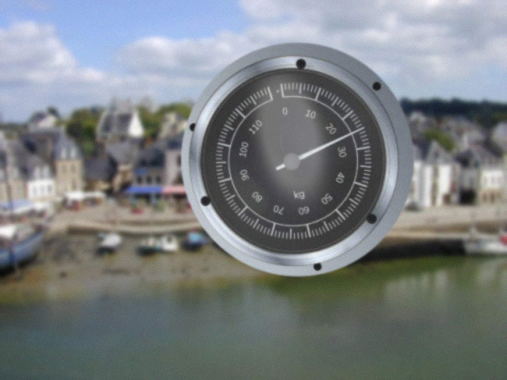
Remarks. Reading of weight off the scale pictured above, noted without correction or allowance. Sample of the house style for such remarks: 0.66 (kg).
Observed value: 25 (kg)
